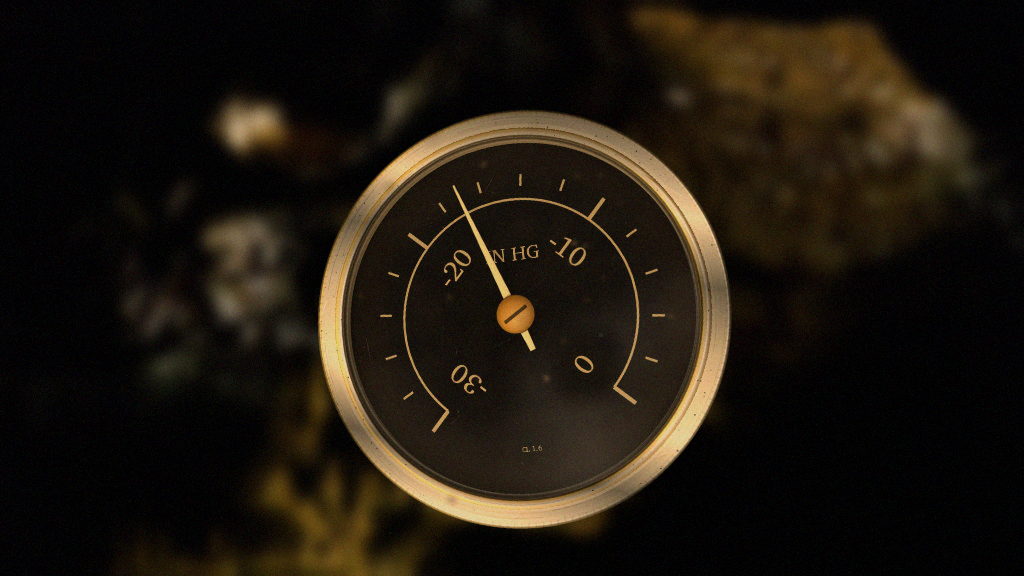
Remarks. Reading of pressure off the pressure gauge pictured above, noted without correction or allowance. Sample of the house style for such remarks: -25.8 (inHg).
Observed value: -17 (inHg)
